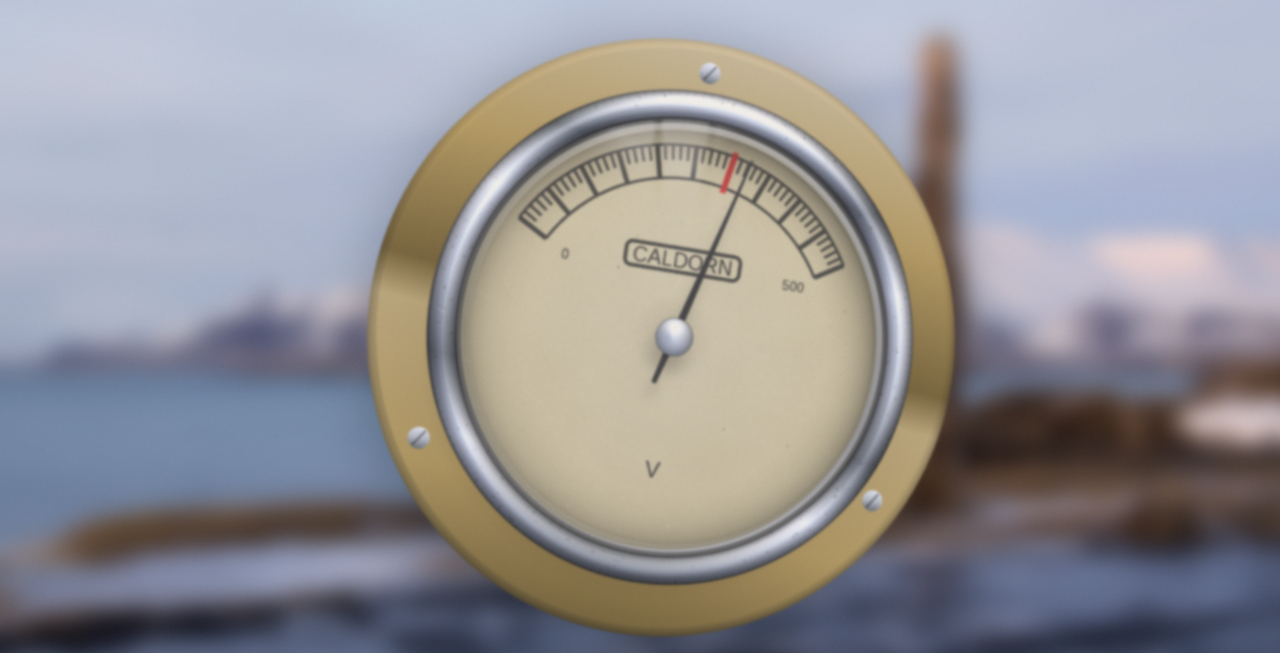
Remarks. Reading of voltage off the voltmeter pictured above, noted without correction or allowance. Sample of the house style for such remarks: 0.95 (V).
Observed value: 320 (V)
